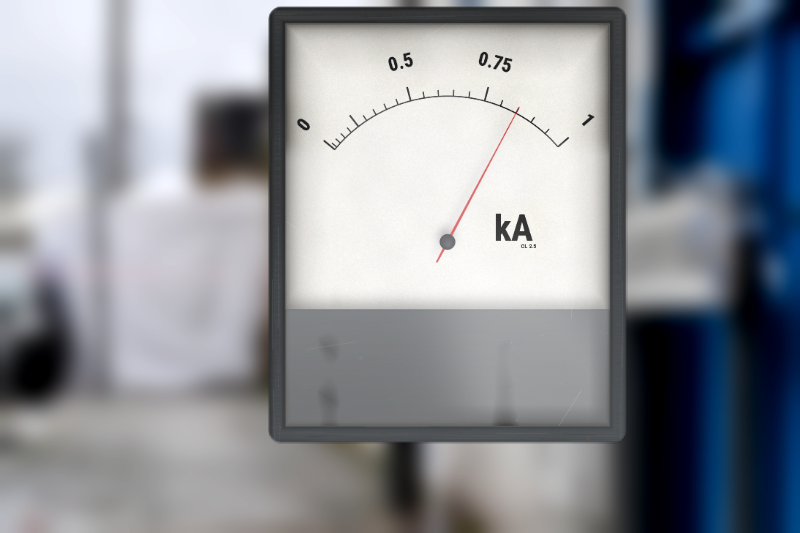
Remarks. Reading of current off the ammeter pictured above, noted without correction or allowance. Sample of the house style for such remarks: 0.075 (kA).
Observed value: 0.85 (kA)
